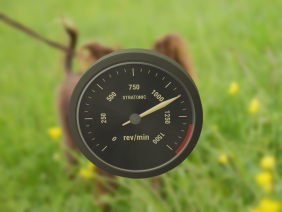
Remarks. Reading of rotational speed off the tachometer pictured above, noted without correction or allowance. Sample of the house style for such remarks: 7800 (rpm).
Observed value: 1100 (rpm)
